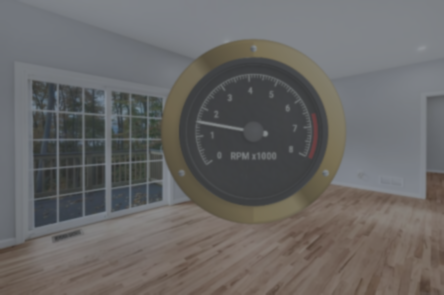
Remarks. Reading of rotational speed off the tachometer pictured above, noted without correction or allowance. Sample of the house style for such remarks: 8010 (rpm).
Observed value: 1500 (rpm)
